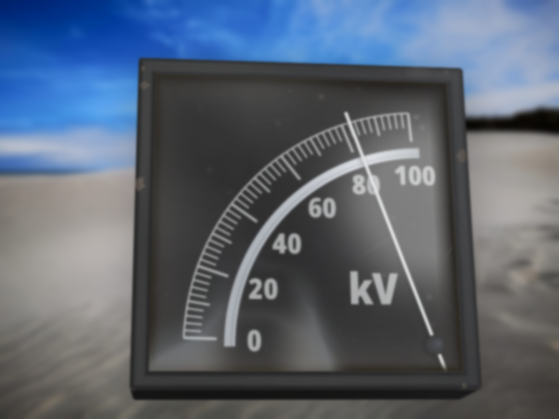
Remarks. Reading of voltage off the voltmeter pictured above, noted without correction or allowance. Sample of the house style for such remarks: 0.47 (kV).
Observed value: 82 (kV)
